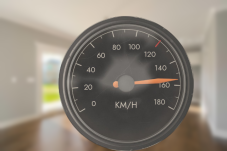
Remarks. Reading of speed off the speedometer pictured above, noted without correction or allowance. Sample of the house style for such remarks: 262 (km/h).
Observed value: 155 (km/h)
